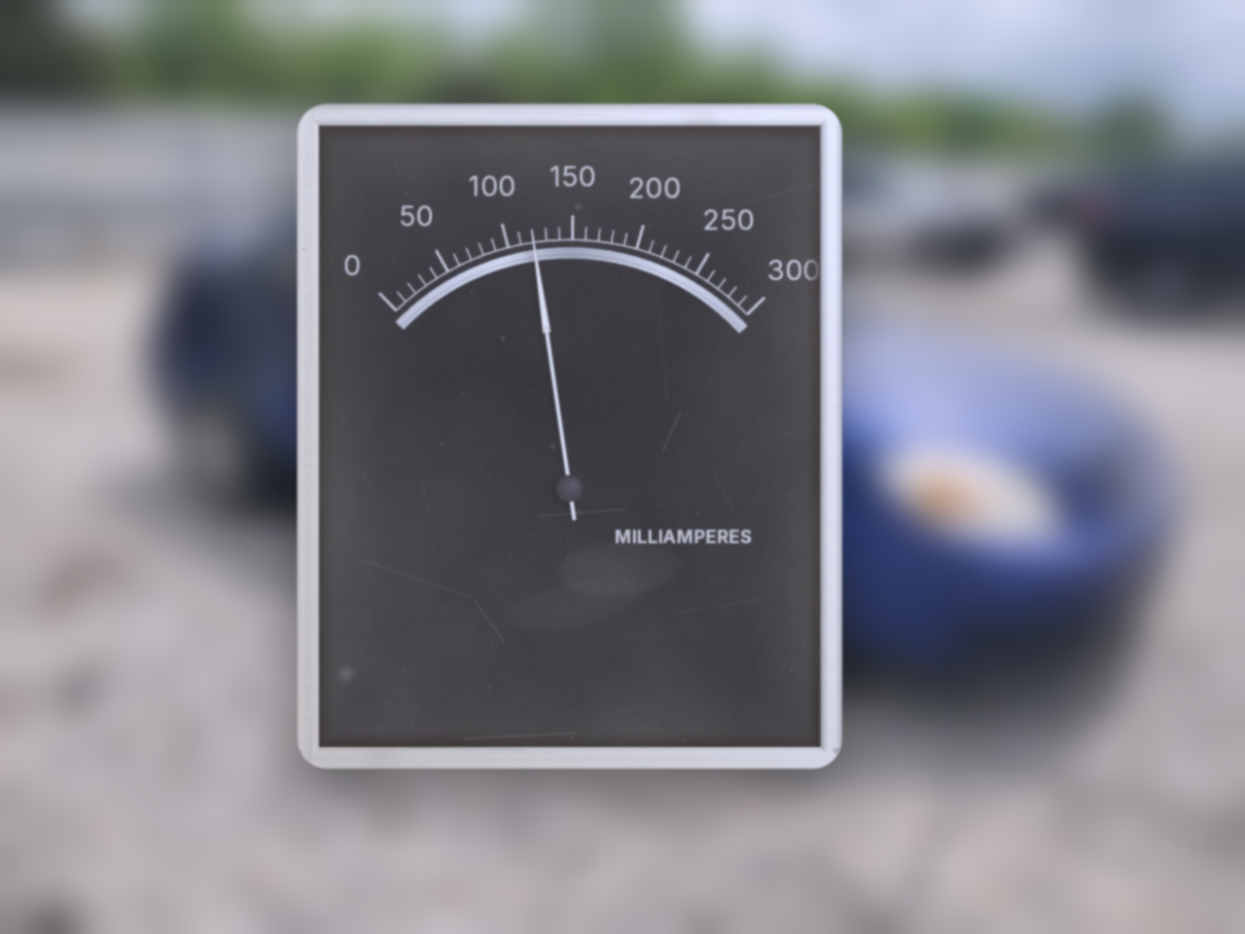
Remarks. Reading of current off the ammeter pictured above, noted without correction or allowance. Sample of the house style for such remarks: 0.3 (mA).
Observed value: 120 (mA)
